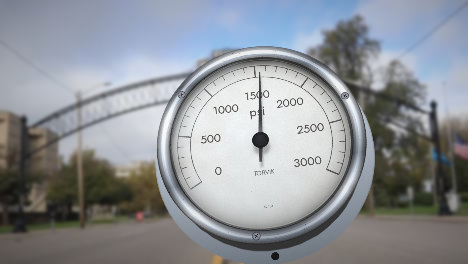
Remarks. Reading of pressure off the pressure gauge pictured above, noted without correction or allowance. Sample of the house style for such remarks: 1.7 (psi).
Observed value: 1550 (psi)
